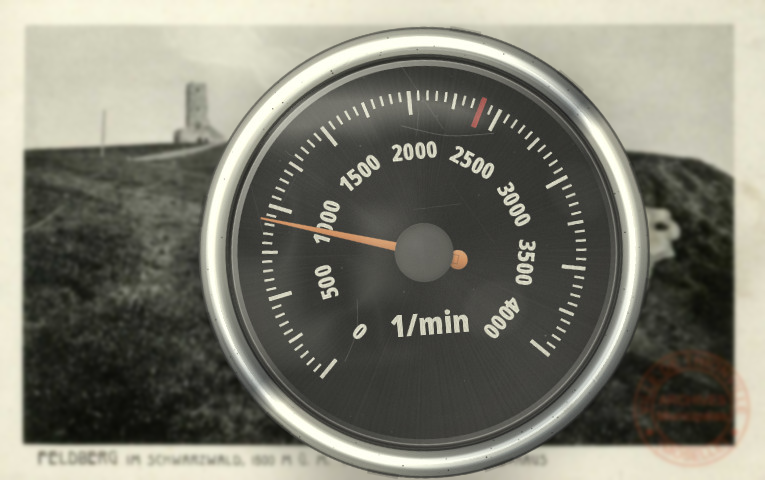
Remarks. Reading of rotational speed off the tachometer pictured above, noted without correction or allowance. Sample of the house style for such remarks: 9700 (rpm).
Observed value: 925 (rpm)
